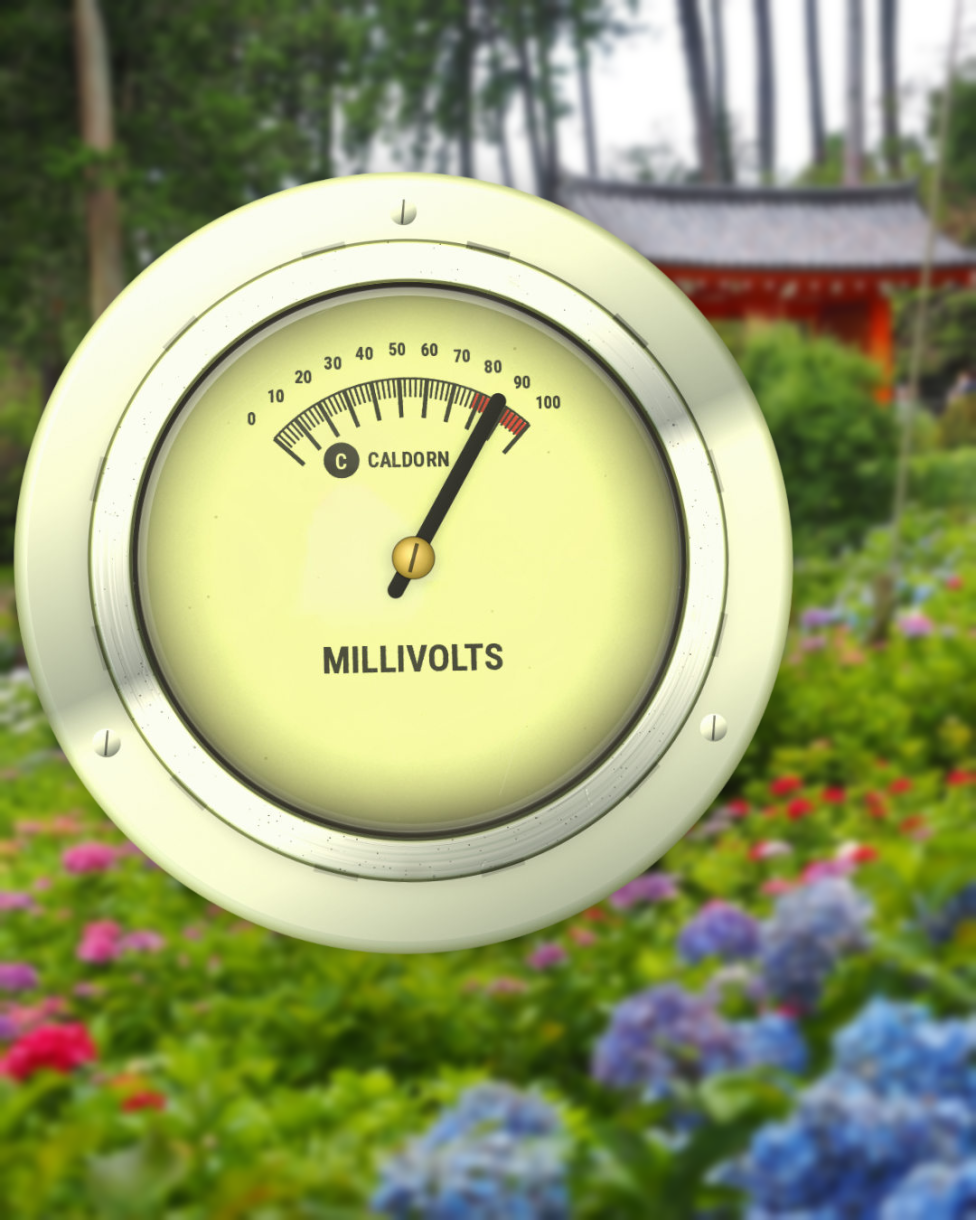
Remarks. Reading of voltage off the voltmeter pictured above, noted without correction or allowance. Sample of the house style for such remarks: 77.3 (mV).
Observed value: 86 (mV)
